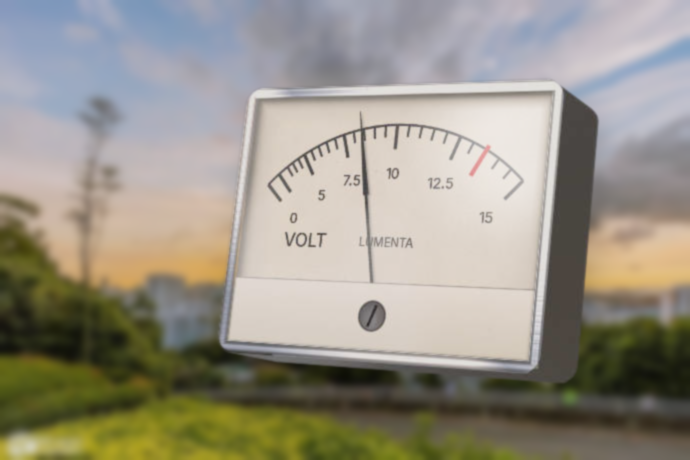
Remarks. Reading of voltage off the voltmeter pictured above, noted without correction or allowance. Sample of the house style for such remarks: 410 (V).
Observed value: 8.5 (V)
